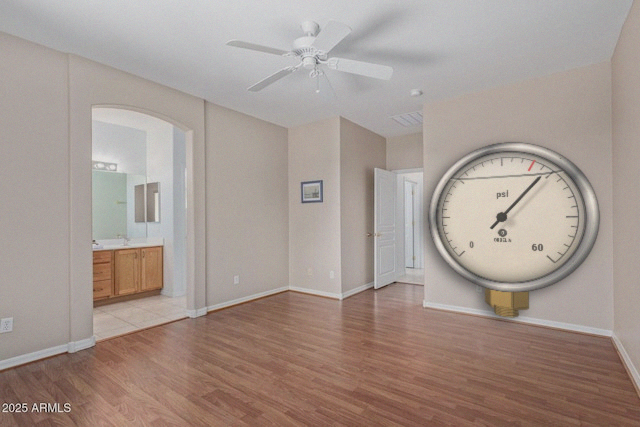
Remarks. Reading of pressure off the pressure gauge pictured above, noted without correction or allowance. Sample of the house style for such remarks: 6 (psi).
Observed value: 39 (psi)
